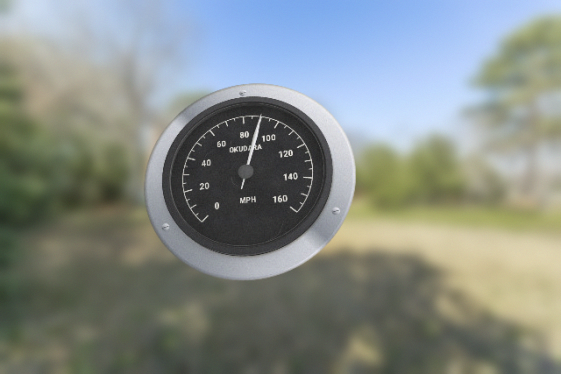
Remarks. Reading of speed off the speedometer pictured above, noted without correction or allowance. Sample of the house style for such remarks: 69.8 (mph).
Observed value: 90 (mph)
